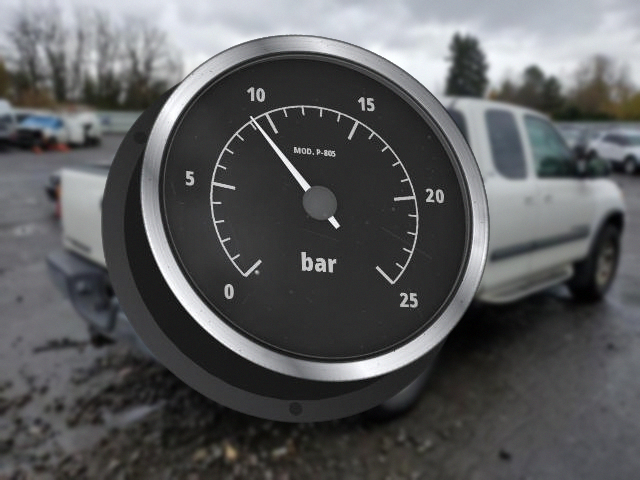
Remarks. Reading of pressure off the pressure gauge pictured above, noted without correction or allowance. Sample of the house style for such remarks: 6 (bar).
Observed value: 9 (bar)
